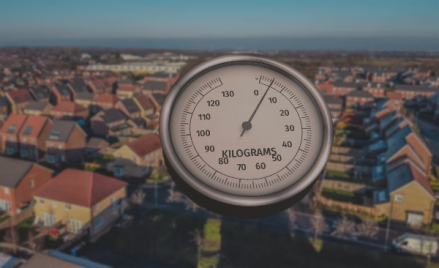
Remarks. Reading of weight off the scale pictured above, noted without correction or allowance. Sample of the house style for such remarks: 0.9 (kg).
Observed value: 5 (kg)
